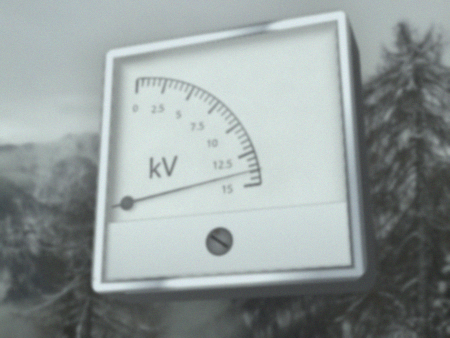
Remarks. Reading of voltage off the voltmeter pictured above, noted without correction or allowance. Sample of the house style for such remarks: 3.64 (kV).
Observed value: 14 (kV)
